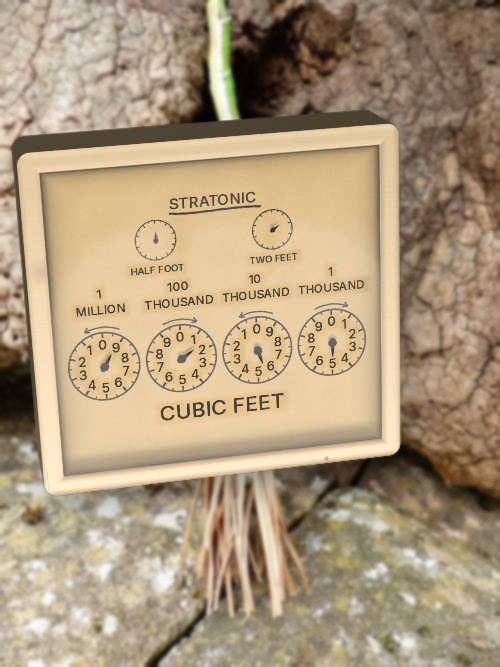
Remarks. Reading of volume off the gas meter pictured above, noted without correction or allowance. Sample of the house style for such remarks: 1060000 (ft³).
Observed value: 915500 (ft³)
